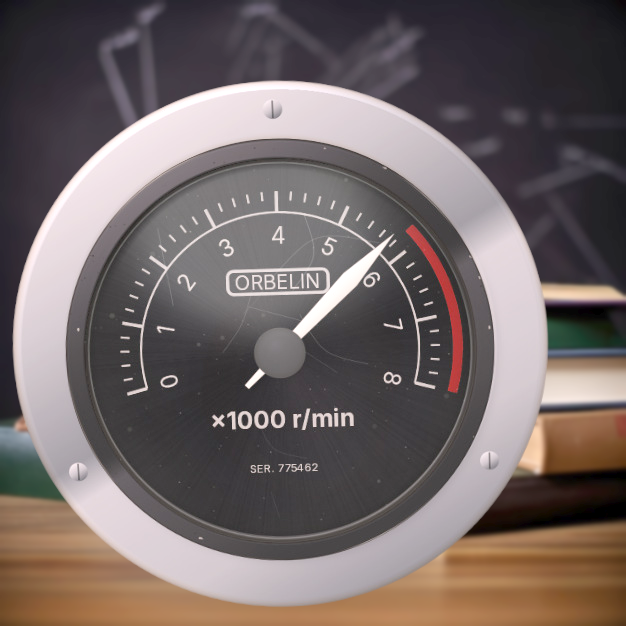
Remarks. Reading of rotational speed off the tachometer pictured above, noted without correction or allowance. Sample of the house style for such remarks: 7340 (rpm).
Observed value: 5700 (rpm)
